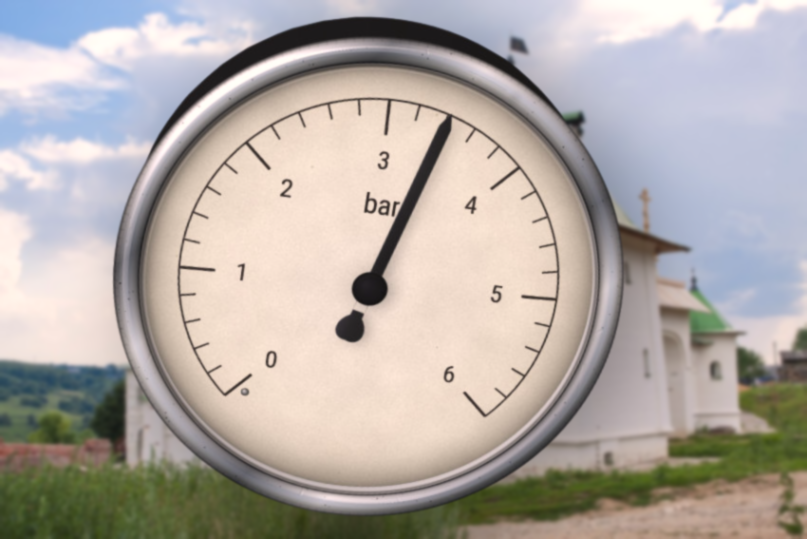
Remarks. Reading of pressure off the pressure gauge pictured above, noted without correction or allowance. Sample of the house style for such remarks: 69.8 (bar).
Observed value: 3.4 (bar)
